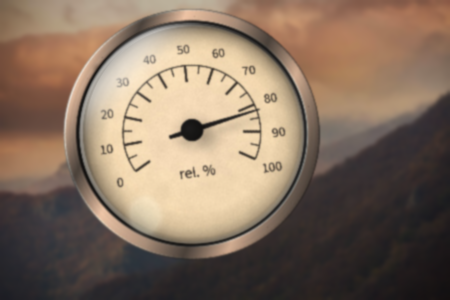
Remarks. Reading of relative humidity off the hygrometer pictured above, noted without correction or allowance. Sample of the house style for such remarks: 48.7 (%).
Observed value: 82.5 (%)
